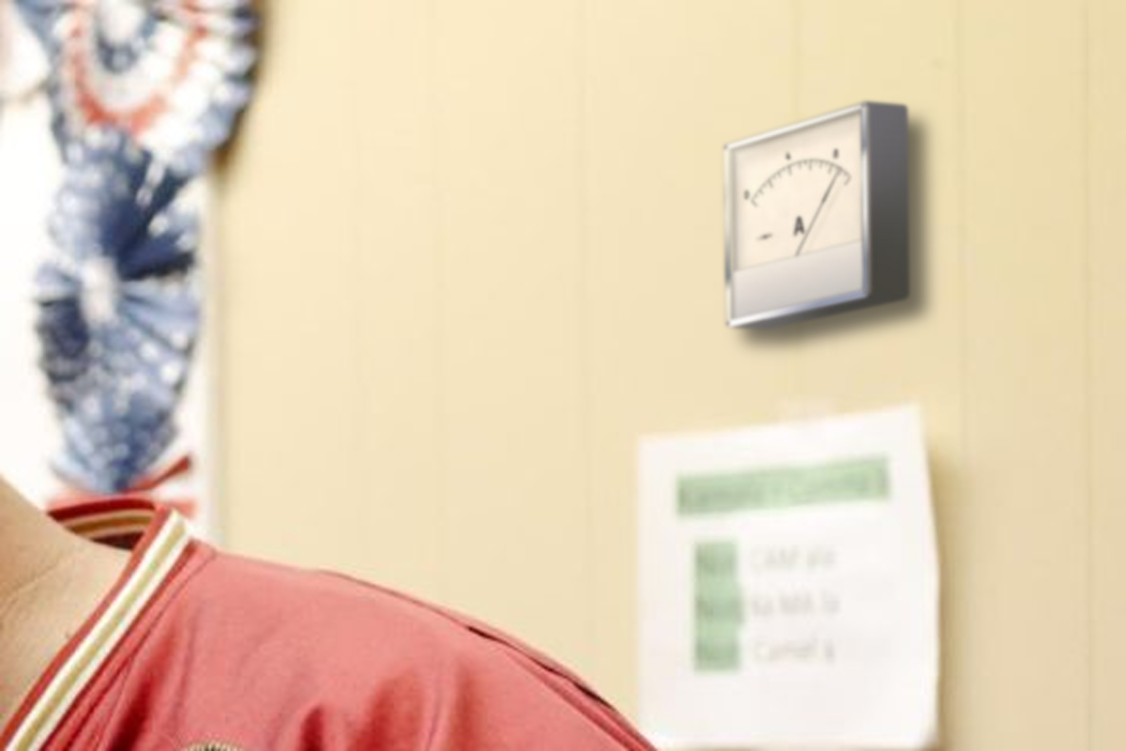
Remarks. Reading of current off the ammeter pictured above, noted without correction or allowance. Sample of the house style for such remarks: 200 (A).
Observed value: 9 (A)
